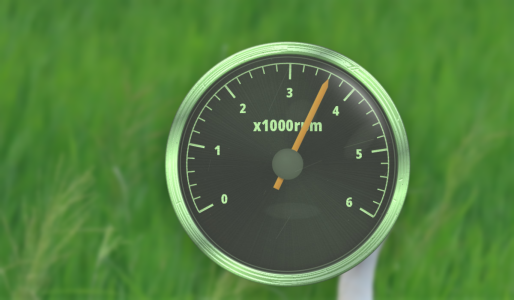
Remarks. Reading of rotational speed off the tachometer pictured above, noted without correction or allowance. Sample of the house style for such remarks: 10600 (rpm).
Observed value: 3600 (rpm)
